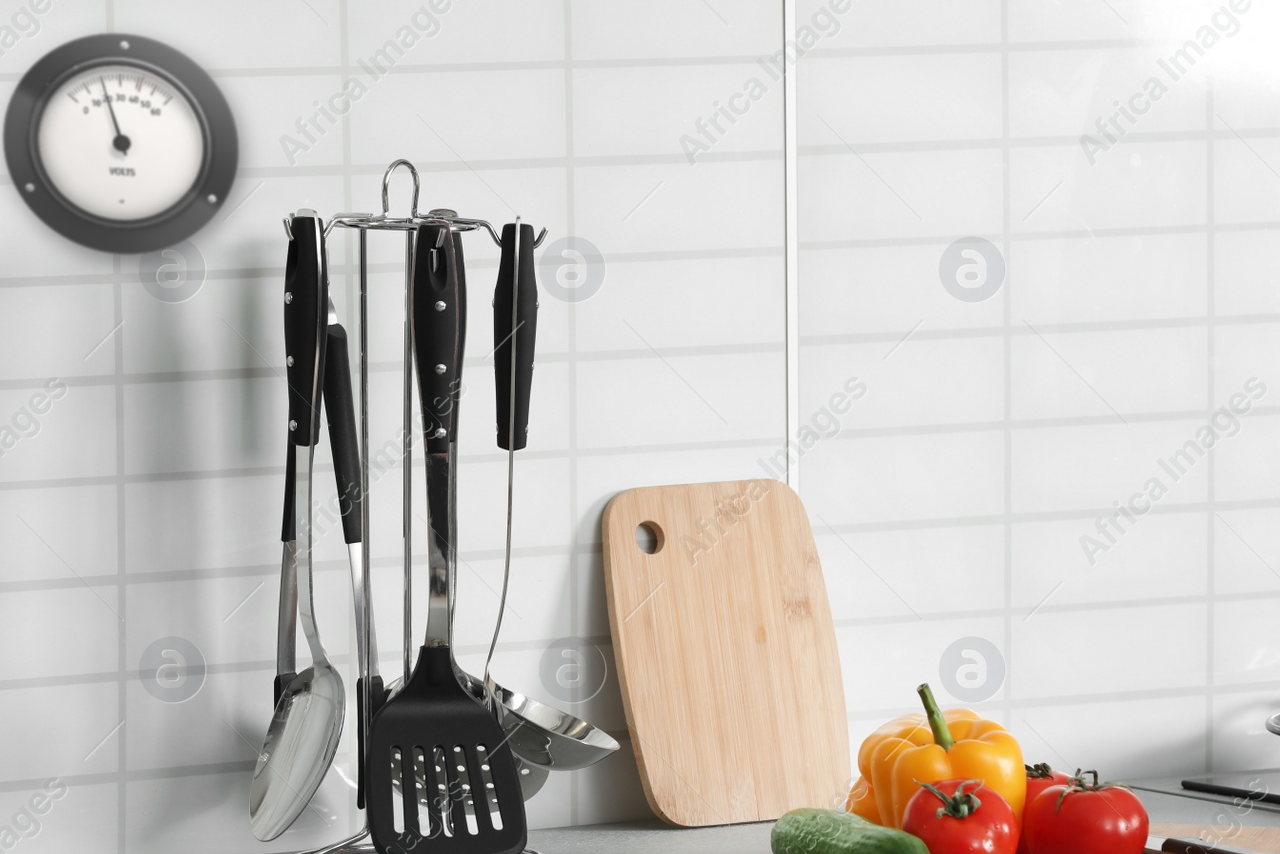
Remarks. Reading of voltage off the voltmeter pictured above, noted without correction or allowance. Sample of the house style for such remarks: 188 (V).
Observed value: 20 (V)
